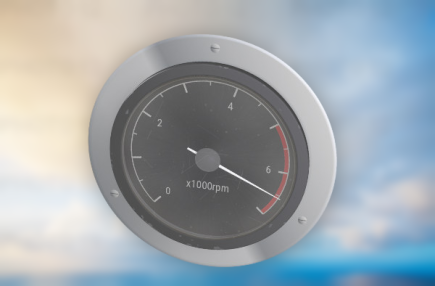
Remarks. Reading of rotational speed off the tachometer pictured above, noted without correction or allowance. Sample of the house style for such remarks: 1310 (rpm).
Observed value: 6500 (rpm)
